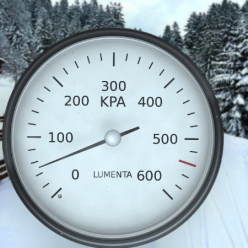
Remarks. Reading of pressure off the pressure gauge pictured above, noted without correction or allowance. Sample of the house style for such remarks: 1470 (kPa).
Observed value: 50 (kPa)
